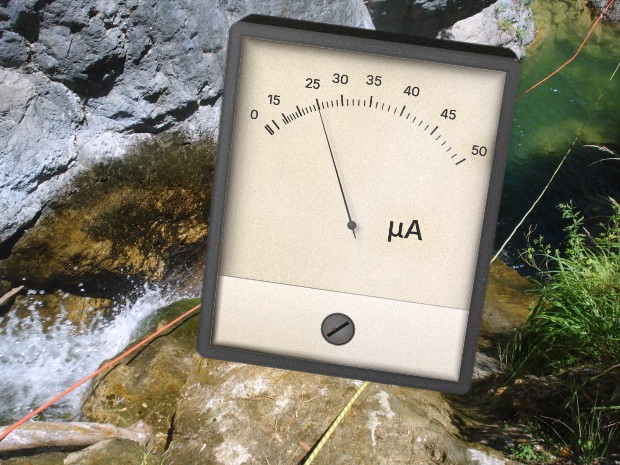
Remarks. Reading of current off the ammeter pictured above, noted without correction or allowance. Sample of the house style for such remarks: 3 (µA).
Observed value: 25 (µA)
